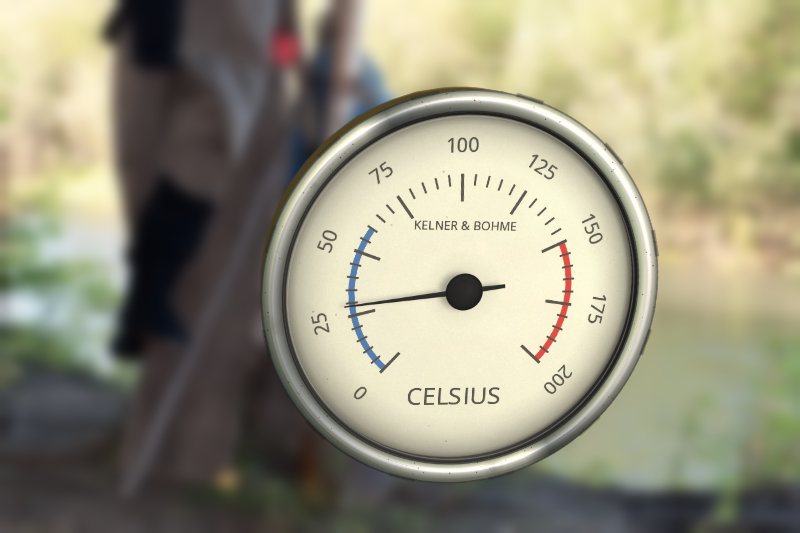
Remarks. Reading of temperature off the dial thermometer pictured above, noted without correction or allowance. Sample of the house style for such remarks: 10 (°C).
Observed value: 30 (°C)
